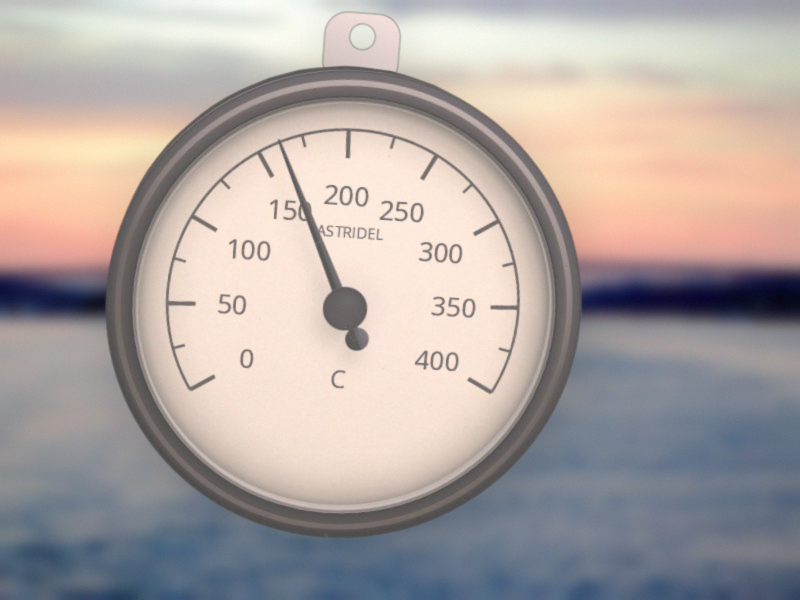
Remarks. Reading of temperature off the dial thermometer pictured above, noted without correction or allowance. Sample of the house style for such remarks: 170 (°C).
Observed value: 162.5 (°C)
